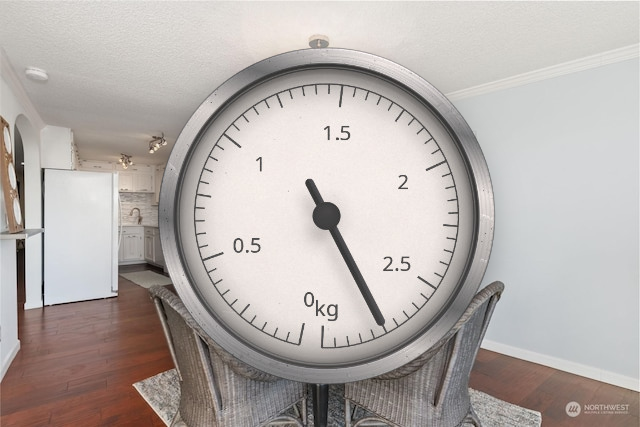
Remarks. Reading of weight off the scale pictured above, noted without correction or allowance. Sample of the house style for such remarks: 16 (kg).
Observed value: 2.75 (kg)
